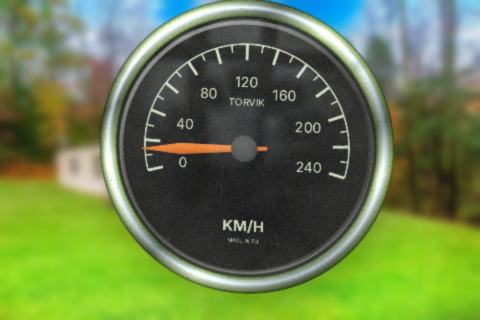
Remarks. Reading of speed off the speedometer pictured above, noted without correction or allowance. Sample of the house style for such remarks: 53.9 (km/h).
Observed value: 15 (km/h)
